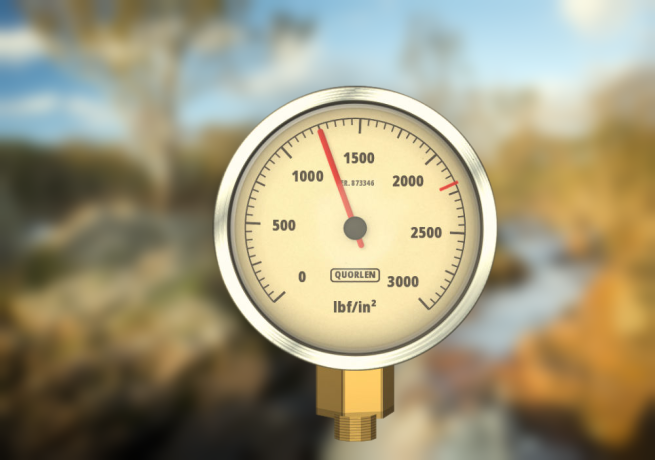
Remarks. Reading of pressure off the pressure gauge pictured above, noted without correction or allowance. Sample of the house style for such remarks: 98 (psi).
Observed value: 1250 (psi)
